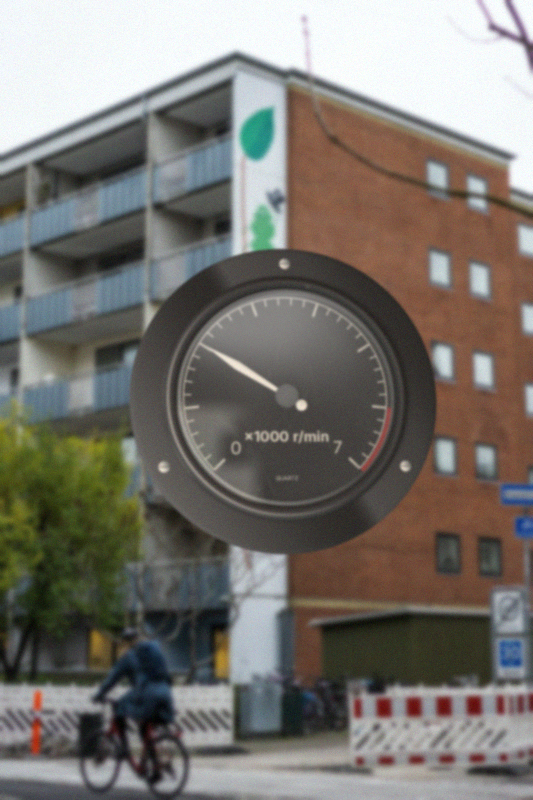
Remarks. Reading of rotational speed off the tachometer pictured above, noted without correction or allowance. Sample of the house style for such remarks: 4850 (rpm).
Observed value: 2000 (rpm)
